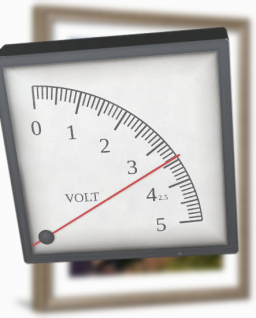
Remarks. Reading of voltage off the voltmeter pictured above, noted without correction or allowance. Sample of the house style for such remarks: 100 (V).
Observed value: 3.4 (V)
